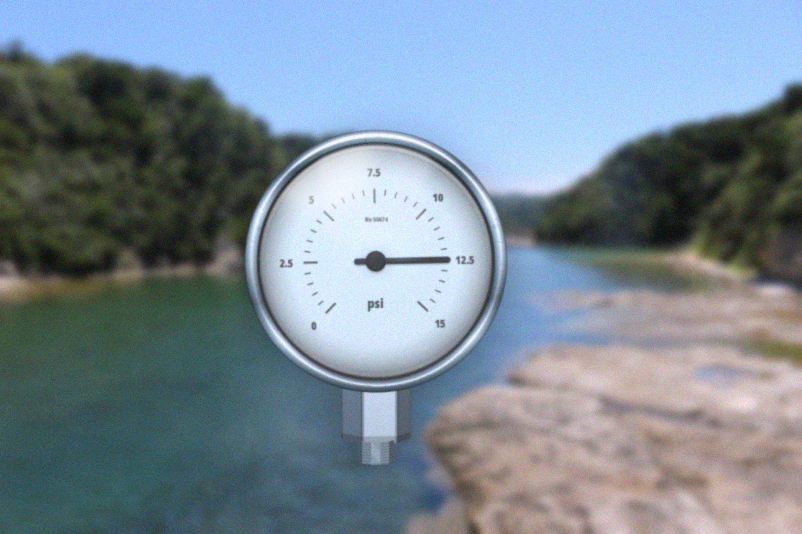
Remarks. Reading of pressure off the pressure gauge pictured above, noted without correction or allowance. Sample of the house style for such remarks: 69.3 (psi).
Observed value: 12.5 (psi)
